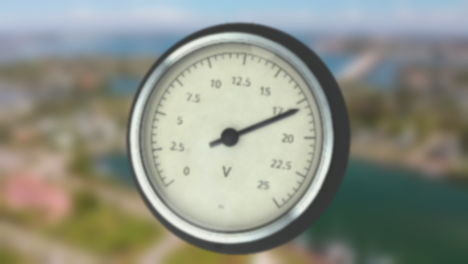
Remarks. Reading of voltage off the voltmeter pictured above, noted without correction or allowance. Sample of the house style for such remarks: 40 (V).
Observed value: 18 (V)
